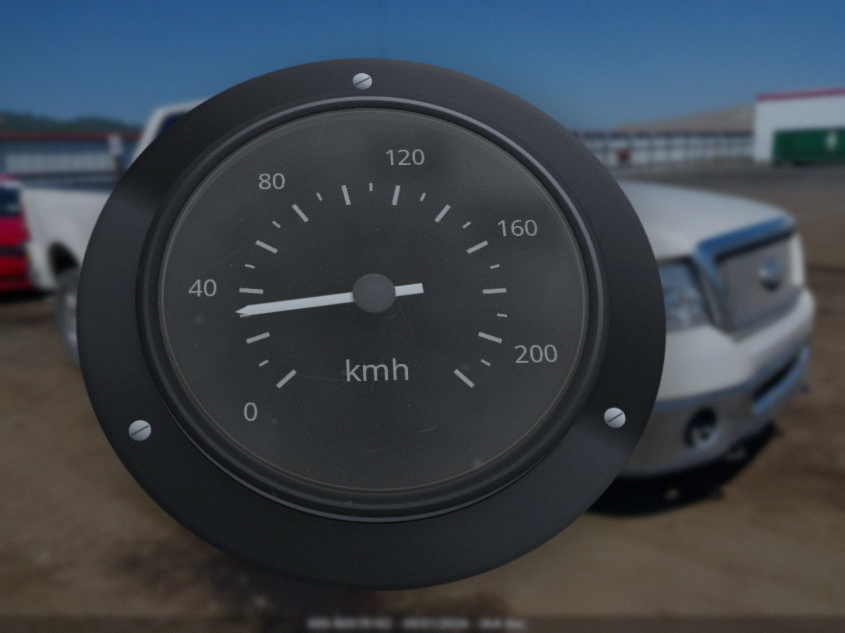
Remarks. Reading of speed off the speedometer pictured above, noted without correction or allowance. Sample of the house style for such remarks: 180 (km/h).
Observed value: 30 (km/h)
